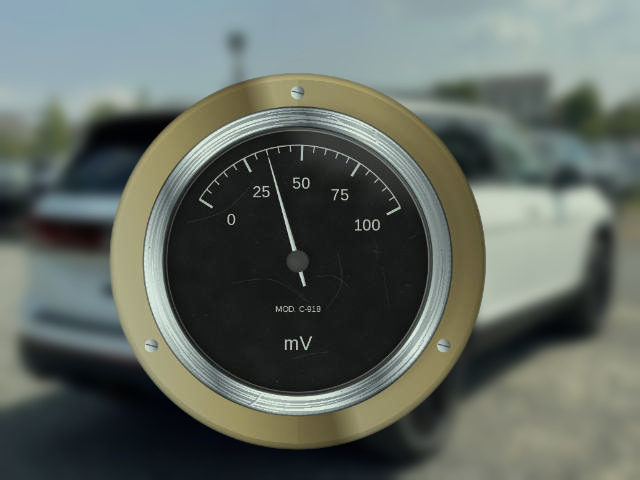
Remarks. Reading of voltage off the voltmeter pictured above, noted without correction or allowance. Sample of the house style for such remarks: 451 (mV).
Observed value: 35 (mV)
